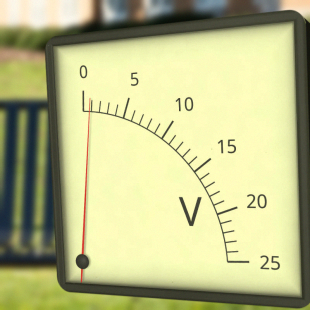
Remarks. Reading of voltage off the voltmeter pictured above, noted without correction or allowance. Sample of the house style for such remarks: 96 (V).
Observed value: 1 (V)
